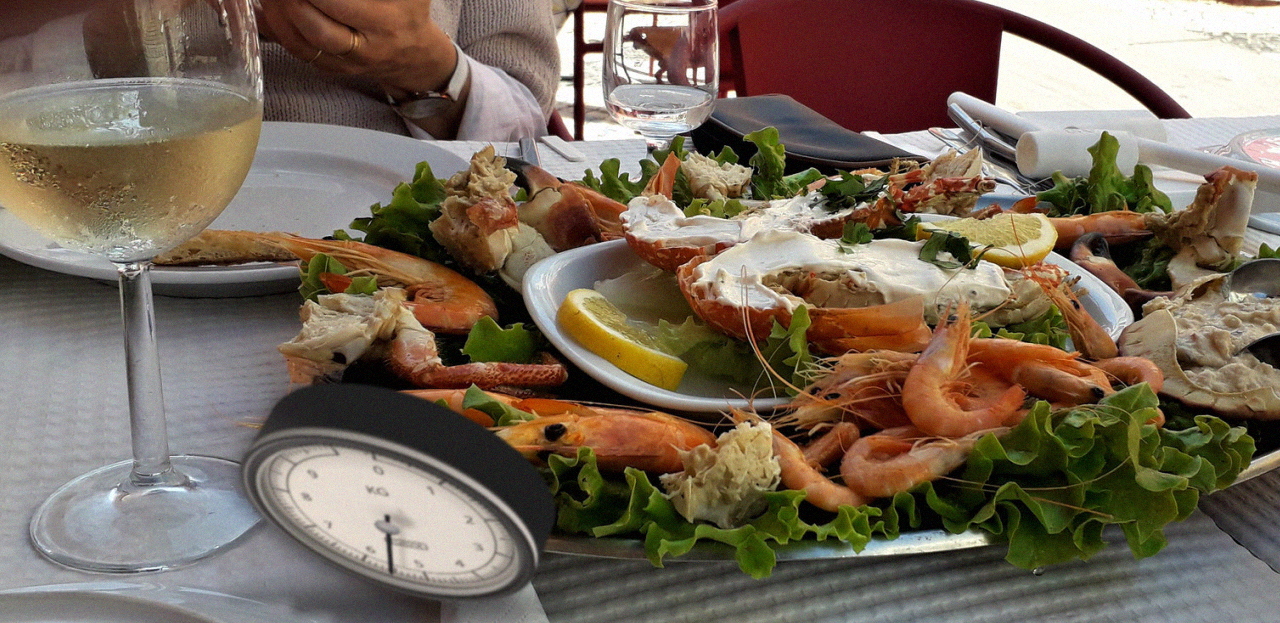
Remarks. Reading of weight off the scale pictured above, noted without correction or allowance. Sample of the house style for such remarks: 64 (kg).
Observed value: 5.5 (kg)
